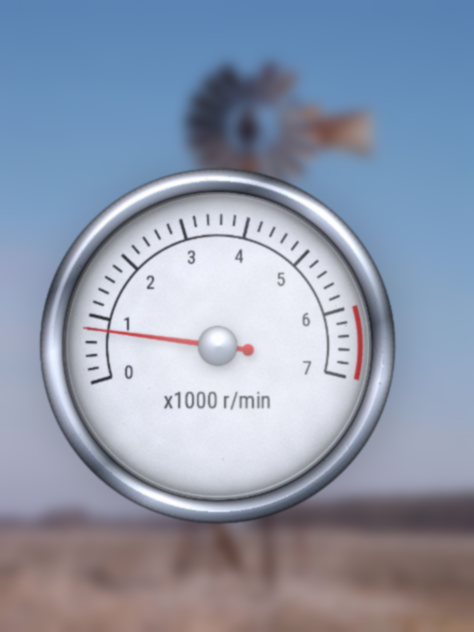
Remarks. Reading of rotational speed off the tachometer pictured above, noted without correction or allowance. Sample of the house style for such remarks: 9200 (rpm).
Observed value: 800 (rpm)
